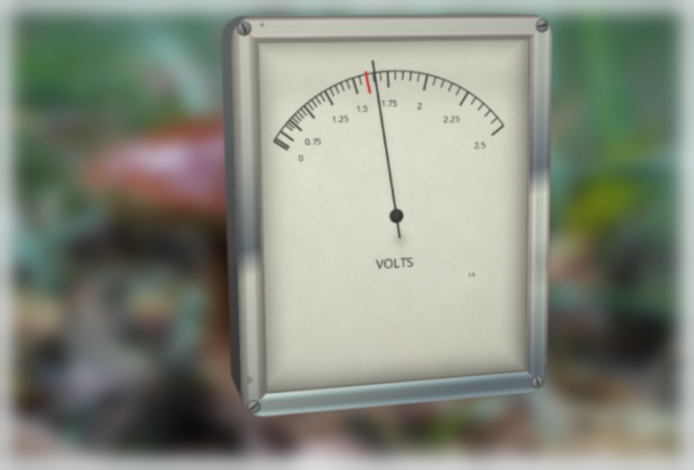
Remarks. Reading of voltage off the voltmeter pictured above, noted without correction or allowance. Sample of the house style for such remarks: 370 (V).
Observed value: 1.65 (V)
